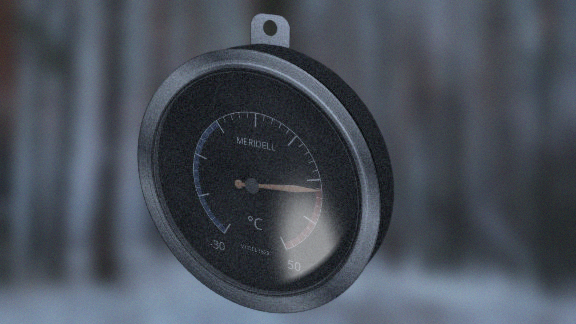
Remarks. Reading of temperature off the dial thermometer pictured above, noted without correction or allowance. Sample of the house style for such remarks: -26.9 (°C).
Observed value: 32 (°C)
